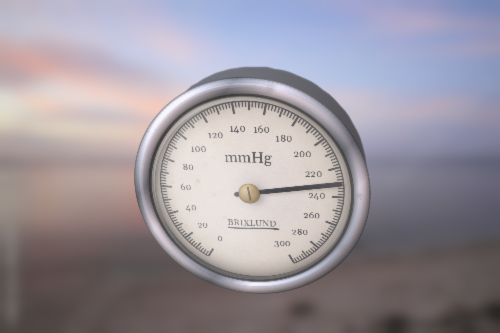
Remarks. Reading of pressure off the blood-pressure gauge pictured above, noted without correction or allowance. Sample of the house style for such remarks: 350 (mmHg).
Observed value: 230 (mmHg)
